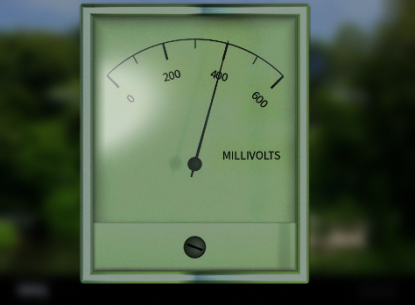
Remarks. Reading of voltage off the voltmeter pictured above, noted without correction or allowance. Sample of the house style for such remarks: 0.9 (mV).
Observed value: 400 (mV)
